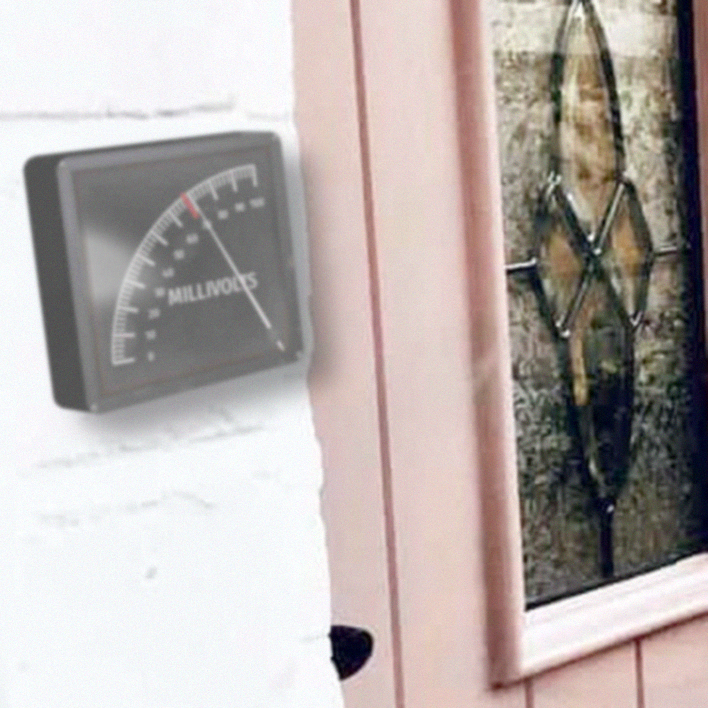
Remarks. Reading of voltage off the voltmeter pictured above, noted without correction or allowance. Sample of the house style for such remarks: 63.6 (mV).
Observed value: 70 (mV)
